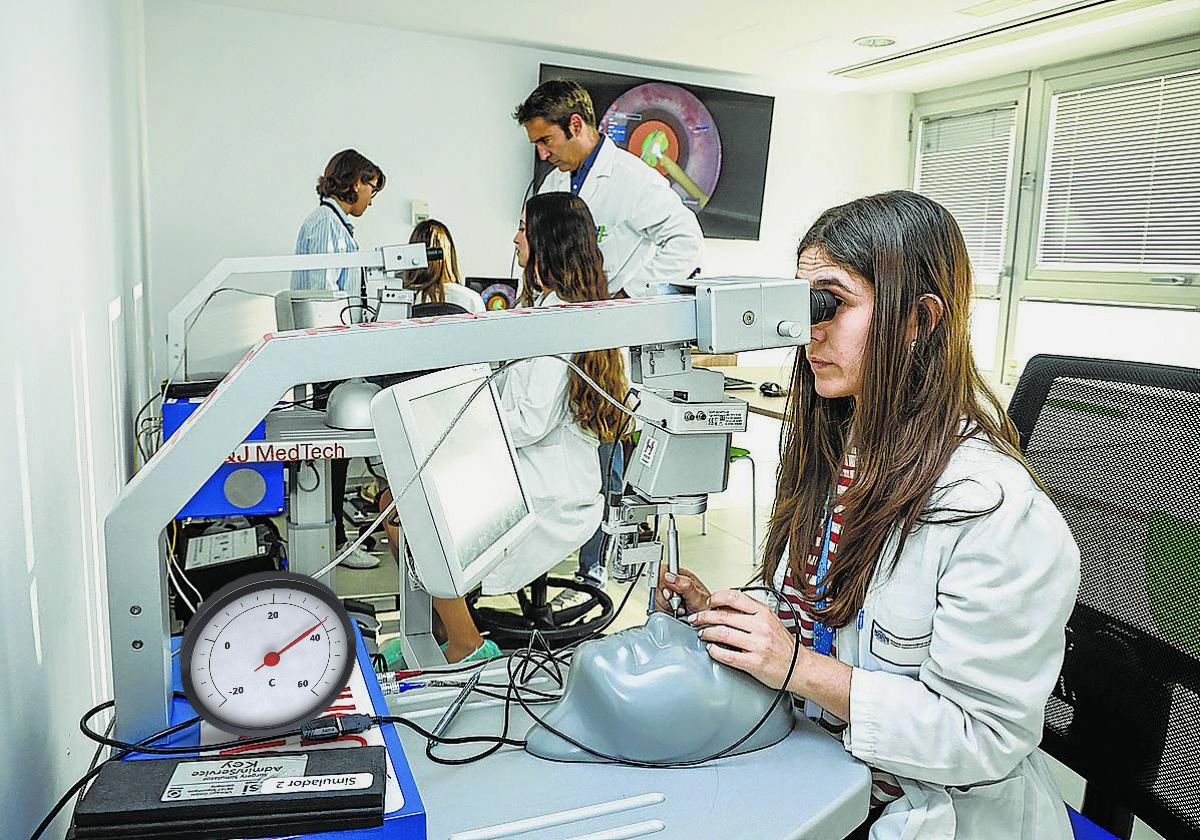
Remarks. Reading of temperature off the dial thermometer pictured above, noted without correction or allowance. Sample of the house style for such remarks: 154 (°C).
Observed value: 36 (°C)
